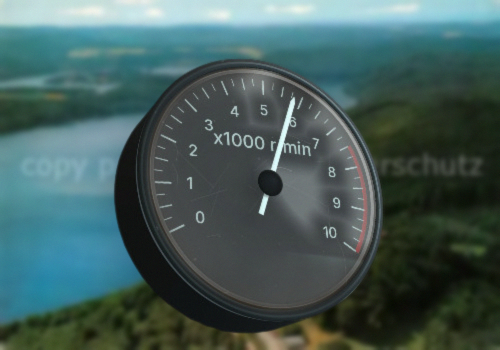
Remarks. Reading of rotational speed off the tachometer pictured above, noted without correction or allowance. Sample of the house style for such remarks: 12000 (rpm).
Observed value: 5750 (rpm)
